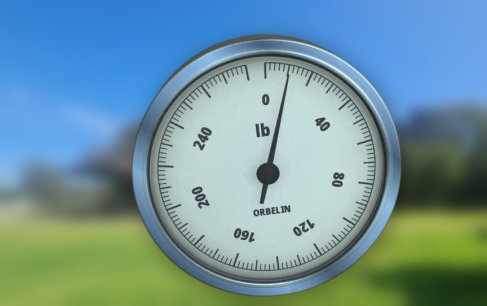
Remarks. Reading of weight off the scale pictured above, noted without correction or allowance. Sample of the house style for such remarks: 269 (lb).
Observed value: 10 (lb)
